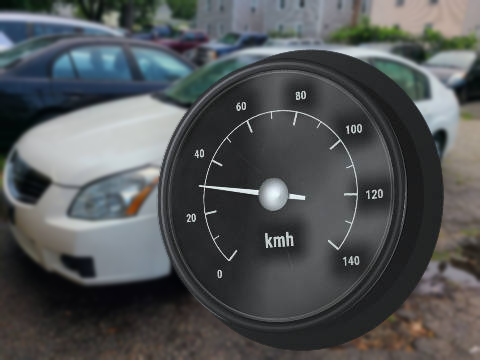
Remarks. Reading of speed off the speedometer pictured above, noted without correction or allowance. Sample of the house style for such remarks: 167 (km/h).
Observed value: 30 (km/h)
